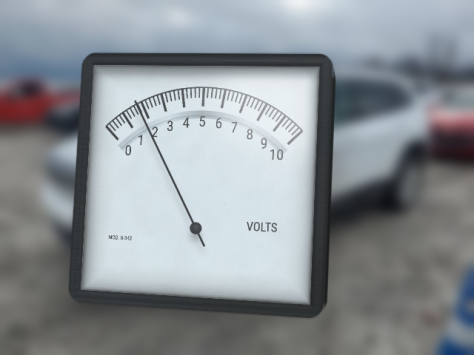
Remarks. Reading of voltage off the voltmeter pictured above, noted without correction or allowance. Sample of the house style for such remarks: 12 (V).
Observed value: 1.8 (V)
